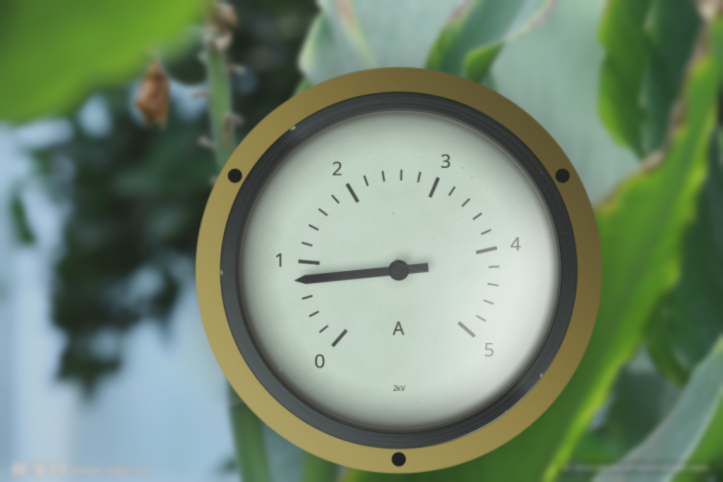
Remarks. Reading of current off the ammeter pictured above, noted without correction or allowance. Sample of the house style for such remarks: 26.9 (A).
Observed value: 0.8 (A)
